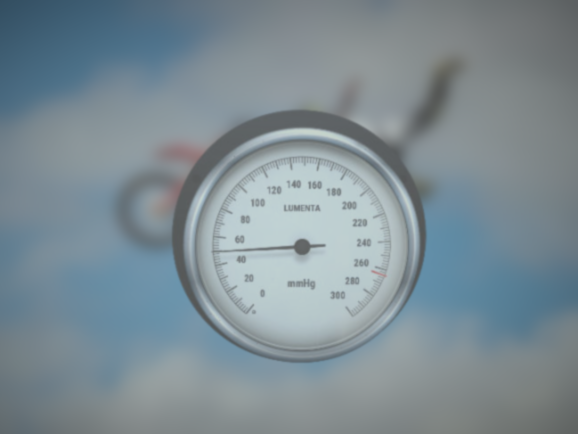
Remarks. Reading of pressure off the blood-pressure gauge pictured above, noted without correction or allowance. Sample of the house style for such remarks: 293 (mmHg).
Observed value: 50 (mmHg)
